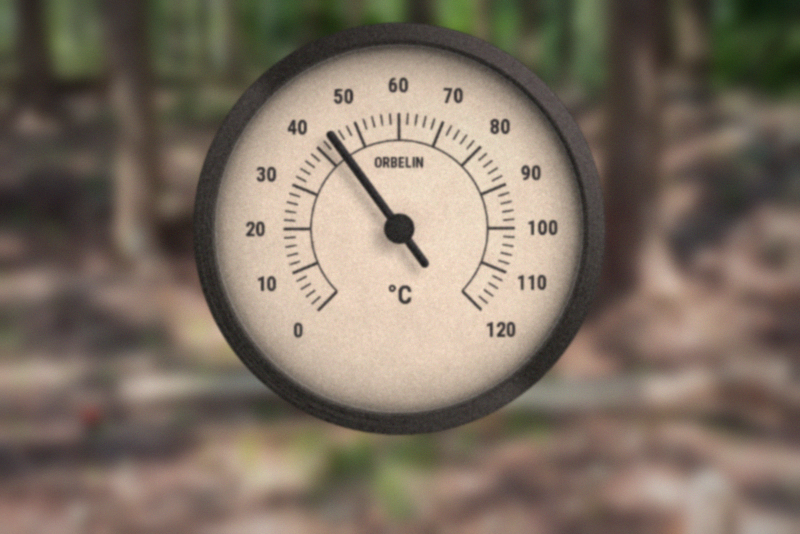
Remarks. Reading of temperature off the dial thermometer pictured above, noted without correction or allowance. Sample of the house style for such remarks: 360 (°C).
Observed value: 44 (°C)
